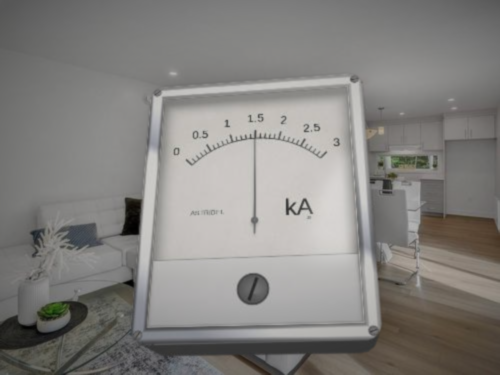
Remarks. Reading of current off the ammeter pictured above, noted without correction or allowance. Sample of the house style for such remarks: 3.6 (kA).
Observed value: 1.5 (kA)
